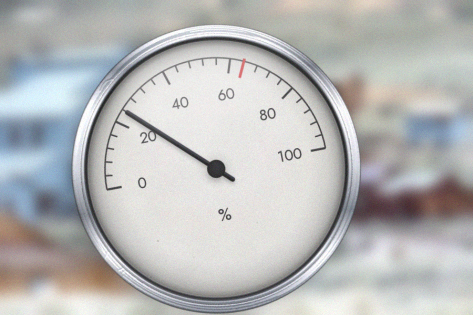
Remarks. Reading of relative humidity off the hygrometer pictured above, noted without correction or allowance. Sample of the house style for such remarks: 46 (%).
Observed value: 24 (%)
